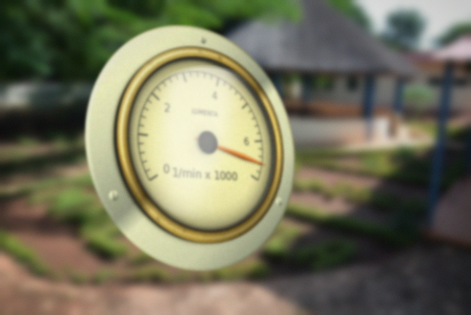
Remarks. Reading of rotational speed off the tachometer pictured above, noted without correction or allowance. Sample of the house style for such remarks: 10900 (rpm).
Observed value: 6600 (rpm)
